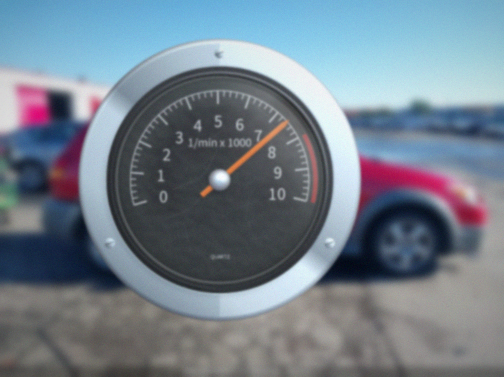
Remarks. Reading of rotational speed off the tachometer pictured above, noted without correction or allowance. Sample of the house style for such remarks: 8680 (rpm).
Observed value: 7400 (rpm)
